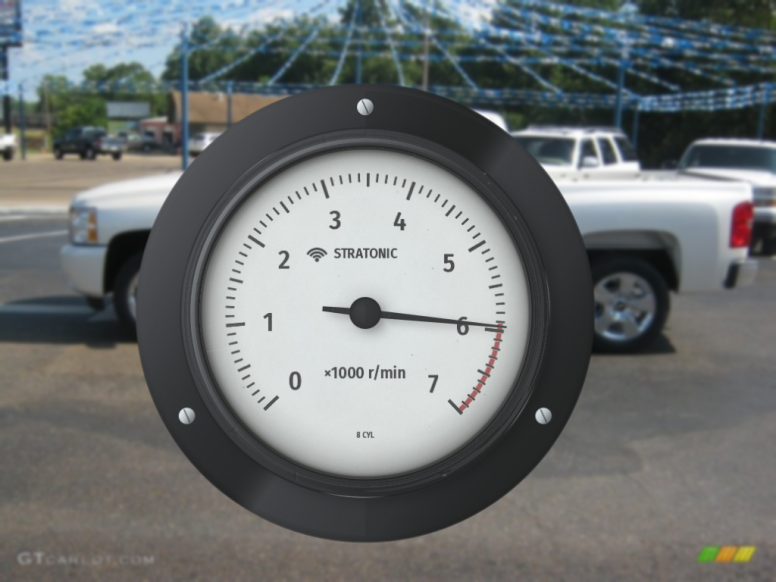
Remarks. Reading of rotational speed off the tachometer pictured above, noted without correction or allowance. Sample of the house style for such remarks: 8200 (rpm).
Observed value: 5950 (rpm)
